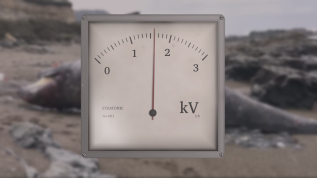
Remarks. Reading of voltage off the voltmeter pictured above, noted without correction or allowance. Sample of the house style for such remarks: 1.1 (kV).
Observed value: 1.6 (kV)
